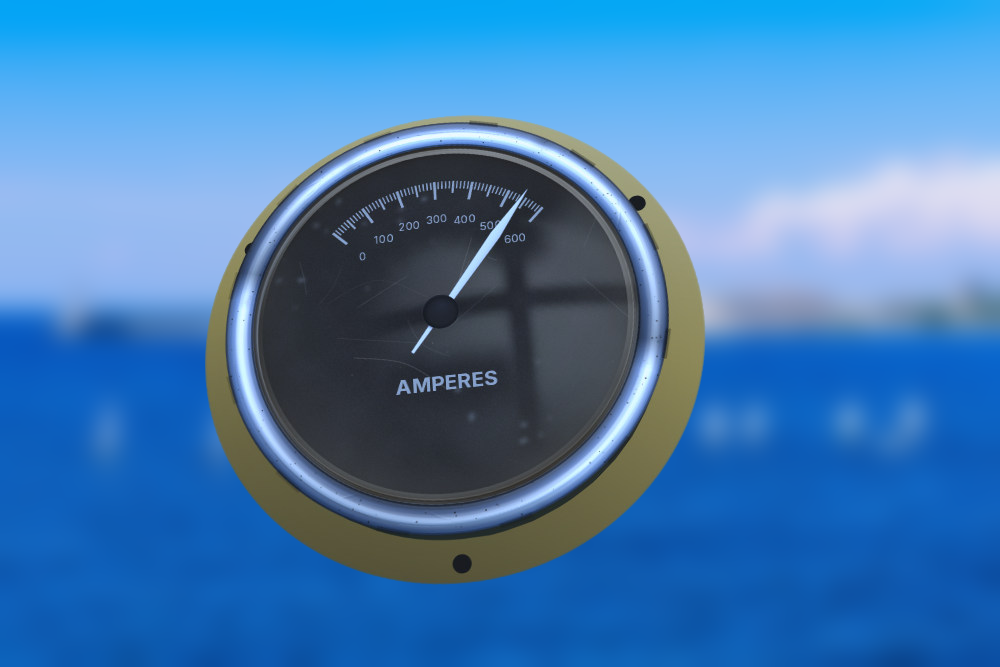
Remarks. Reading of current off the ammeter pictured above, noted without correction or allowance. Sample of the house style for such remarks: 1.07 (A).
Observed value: 550 (A)
